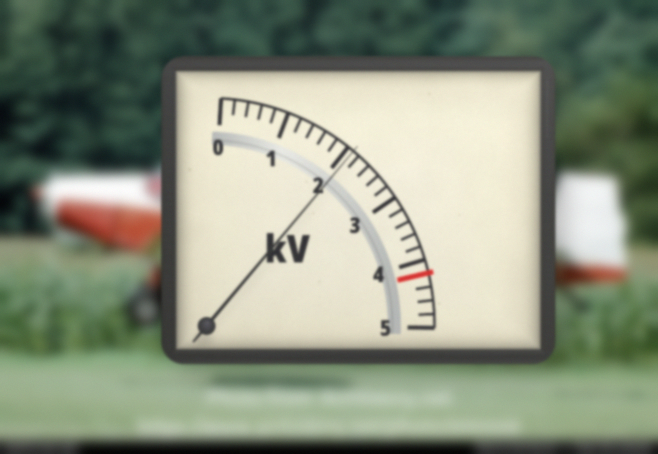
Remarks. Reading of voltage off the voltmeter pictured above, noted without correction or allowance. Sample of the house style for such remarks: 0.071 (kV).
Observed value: 2.1 (kV)
